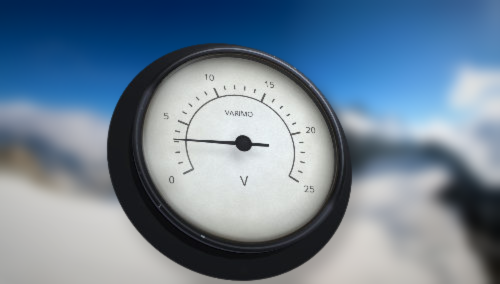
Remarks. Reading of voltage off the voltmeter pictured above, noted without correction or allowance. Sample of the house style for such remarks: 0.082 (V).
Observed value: 3 (V)
